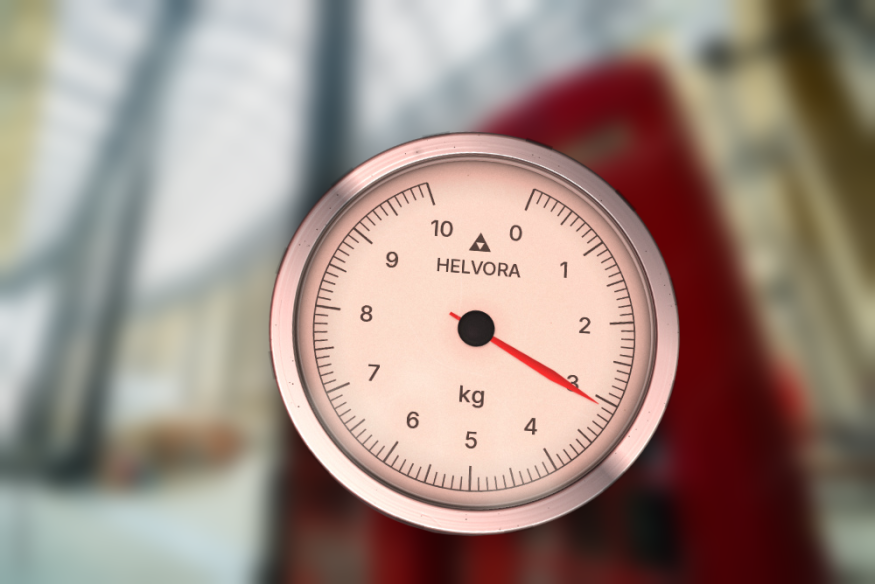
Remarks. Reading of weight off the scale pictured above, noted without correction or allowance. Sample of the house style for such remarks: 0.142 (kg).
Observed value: 3.1 (kg)
